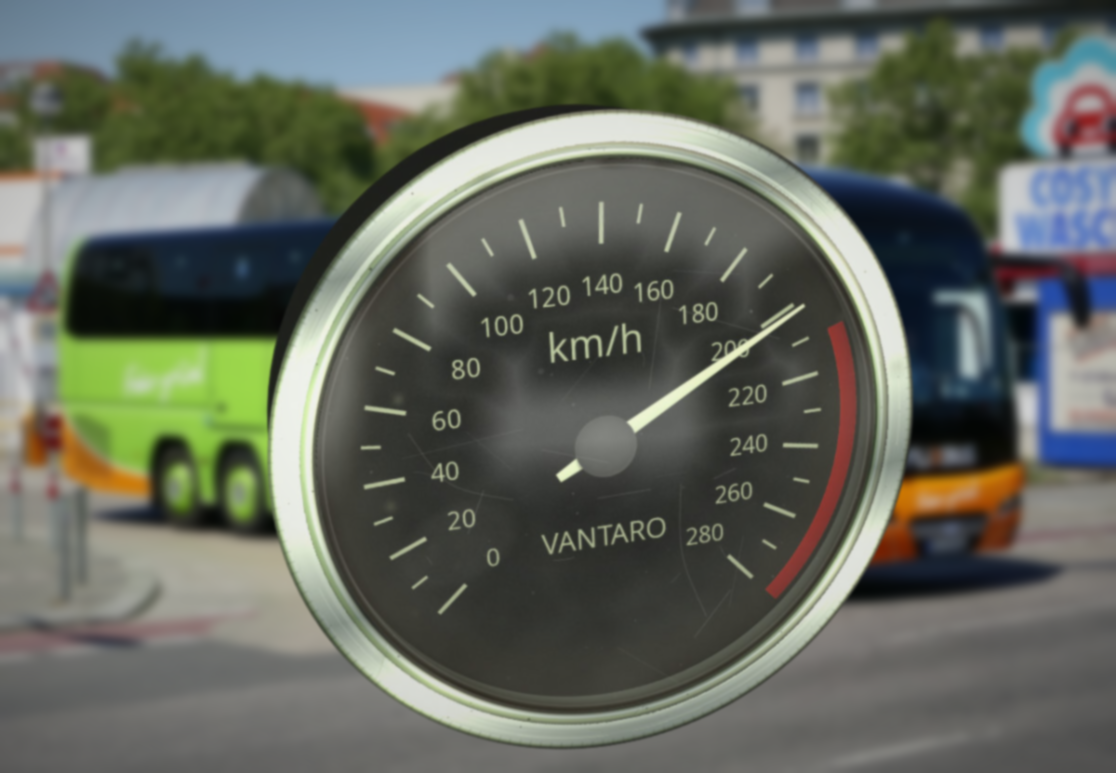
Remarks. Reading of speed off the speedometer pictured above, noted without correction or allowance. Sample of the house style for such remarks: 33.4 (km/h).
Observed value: 200 (km/h)
